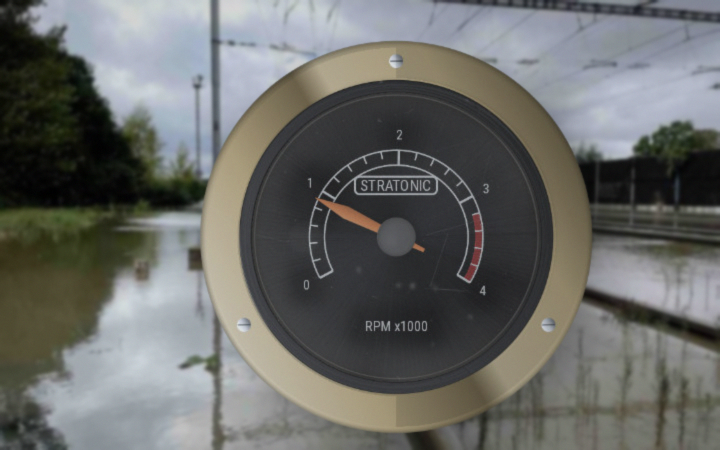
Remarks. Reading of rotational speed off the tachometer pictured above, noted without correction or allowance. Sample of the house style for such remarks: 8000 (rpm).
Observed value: 900 (rpm)
